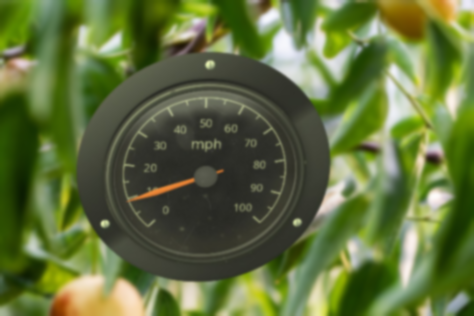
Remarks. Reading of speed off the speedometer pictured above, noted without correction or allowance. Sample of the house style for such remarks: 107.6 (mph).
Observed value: 10 (mph)
